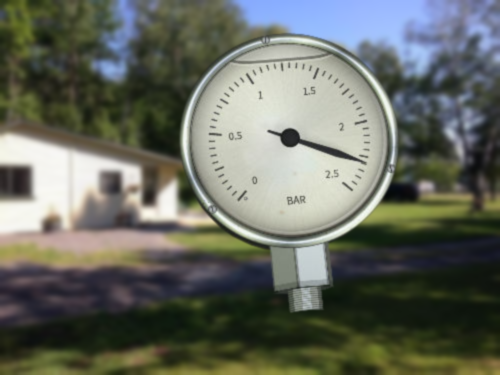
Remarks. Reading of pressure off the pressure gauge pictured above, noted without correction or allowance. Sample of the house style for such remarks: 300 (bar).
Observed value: 2.3 (bar)
